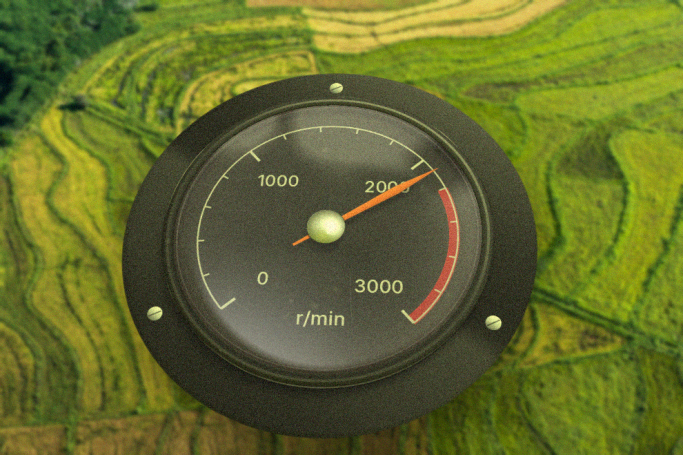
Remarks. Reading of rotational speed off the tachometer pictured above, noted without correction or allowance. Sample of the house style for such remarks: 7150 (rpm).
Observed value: 2100 (rpm)
